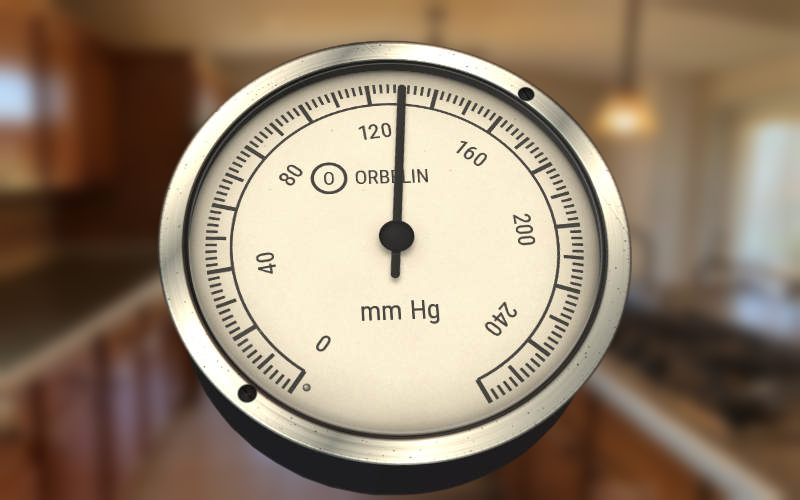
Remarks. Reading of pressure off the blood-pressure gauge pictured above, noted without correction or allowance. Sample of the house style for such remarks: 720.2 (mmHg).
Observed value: 130 (mmHg)
